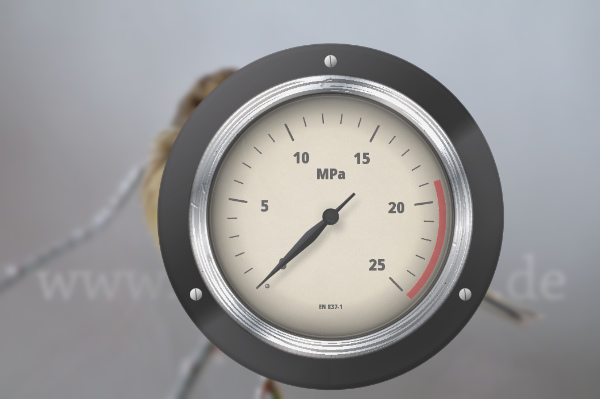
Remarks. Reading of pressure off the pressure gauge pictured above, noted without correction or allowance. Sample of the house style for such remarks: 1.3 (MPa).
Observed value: 0 (MPa)
